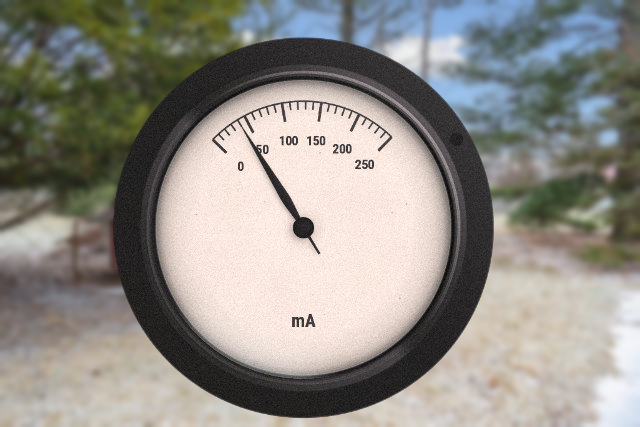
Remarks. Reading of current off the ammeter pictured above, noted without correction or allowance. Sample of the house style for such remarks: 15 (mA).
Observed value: 40 (mA)
